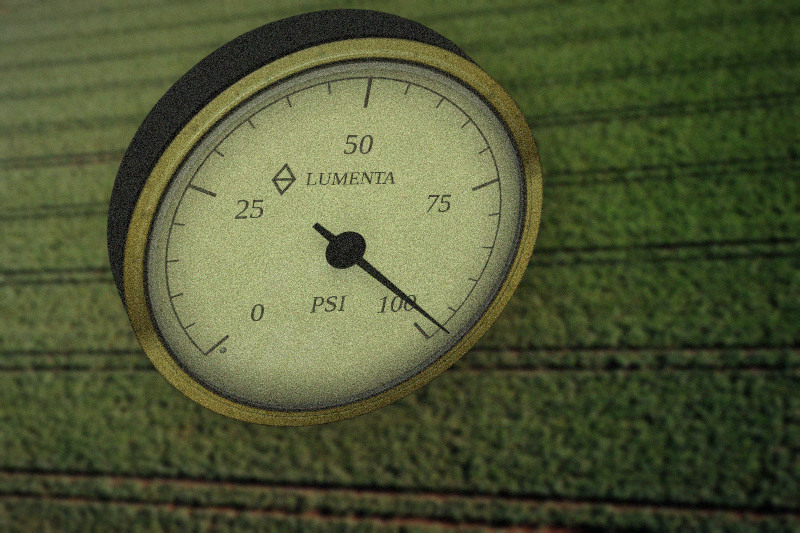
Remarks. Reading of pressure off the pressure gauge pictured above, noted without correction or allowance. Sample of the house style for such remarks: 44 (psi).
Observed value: 97.5 (psi)
